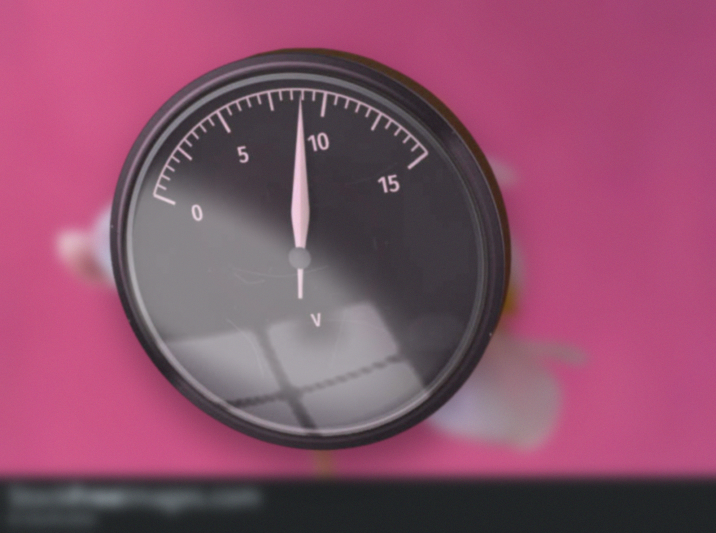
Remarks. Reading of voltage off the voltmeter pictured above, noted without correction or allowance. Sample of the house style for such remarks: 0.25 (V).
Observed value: 9 (V)
